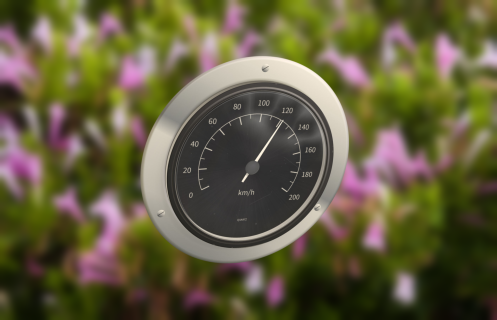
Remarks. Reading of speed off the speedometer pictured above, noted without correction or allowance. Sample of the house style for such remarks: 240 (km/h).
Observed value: 120 (km/h)
